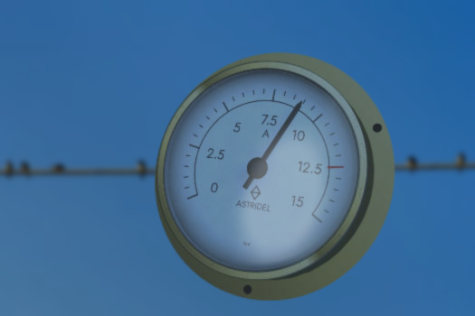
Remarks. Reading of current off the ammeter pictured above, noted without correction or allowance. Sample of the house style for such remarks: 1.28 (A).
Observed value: 9 (A)
